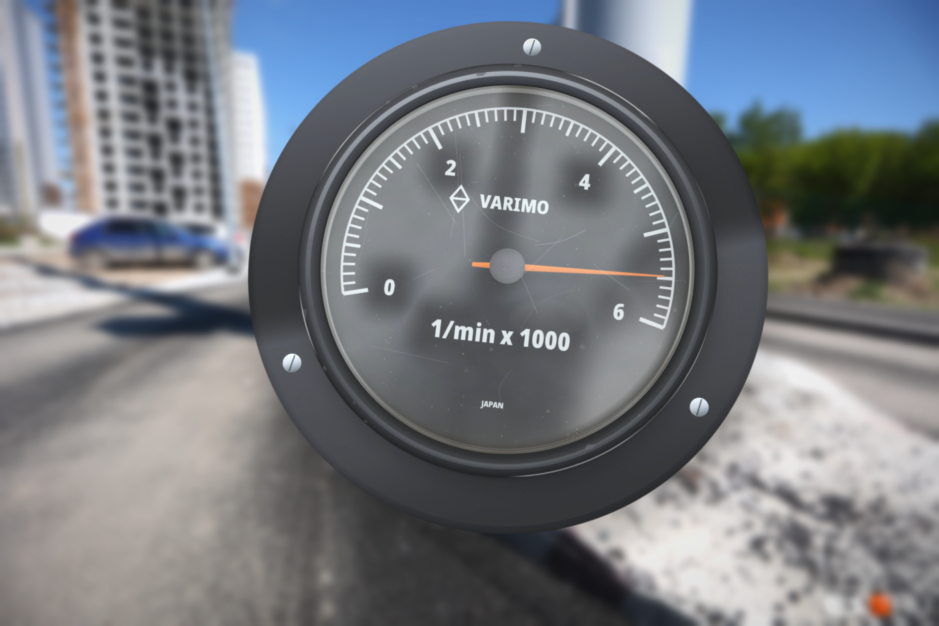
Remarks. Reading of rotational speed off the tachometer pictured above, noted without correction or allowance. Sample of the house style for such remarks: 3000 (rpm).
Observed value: 5500 (rpm)
